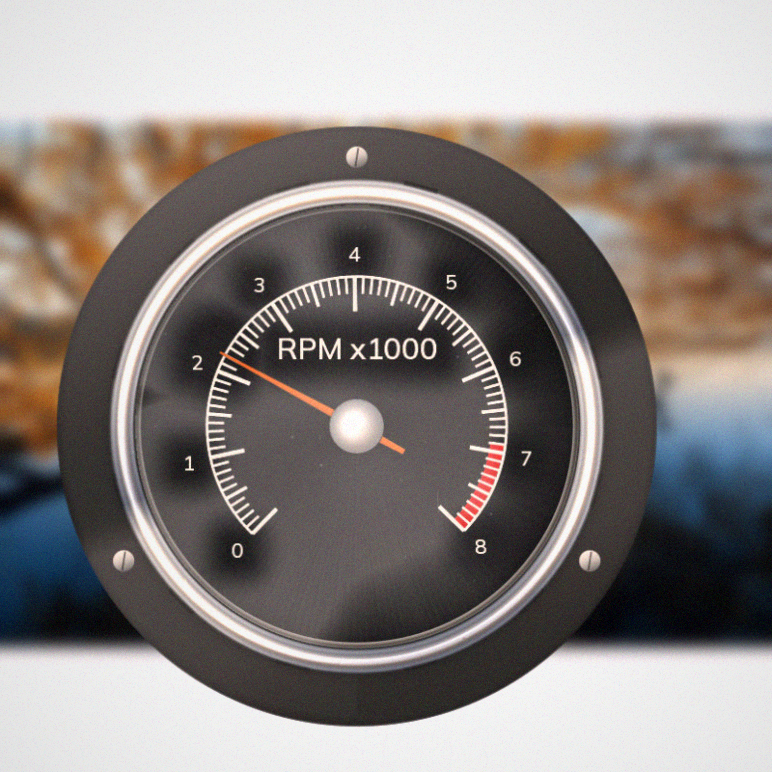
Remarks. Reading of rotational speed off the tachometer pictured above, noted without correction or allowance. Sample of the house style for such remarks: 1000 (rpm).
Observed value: 2200 (rpm)
